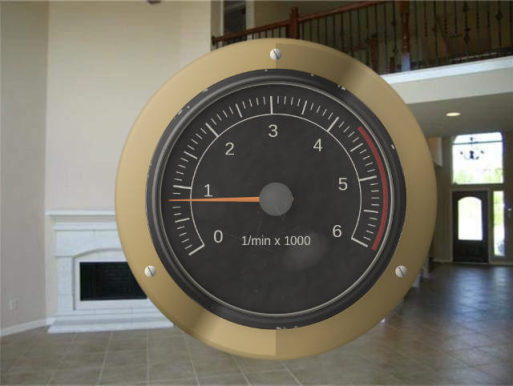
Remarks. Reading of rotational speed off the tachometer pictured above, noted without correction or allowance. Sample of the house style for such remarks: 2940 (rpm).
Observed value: 800 (rpm)
